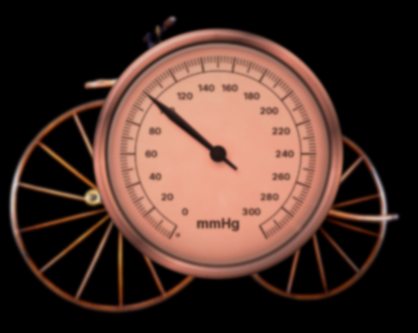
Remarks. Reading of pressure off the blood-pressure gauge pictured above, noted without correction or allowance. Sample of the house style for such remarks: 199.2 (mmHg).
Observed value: 100 (mmHg)
